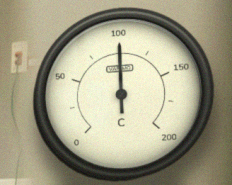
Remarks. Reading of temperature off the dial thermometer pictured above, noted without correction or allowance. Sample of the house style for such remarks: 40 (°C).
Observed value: 100 (°C)
